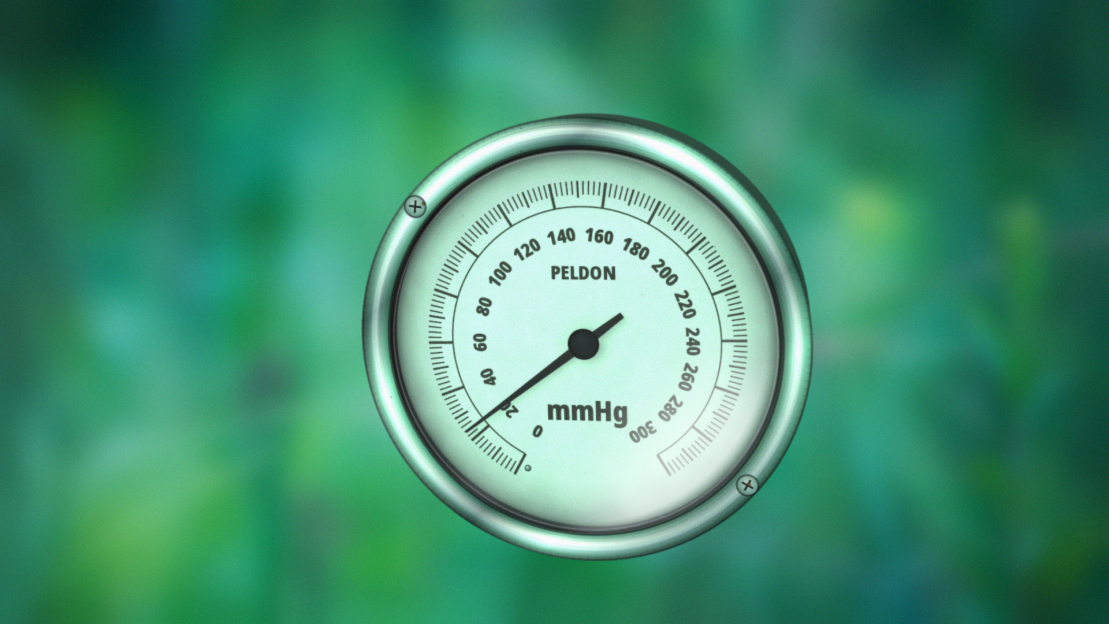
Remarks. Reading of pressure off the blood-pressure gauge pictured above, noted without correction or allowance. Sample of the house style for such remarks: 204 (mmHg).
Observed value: 24 (mmHg)
